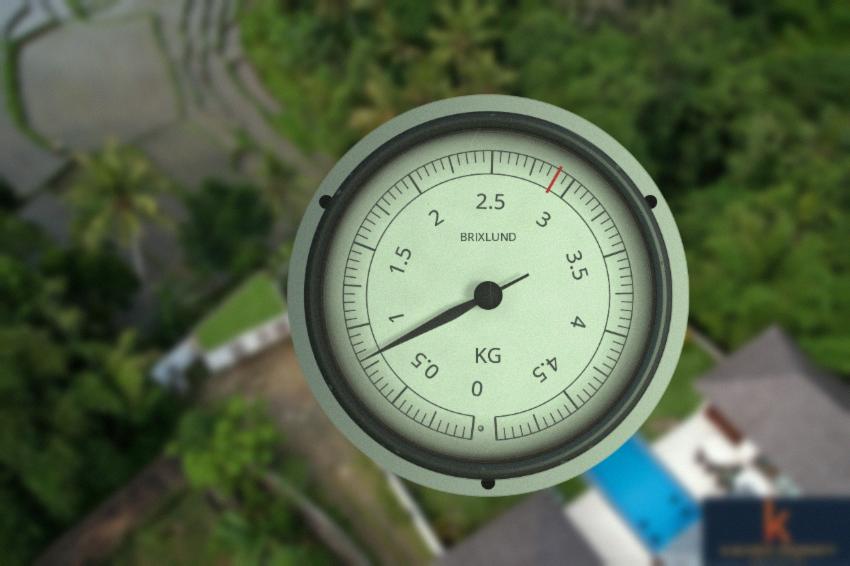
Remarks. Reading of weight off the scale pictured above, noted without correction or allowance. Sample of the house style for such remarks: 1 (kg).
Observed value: 0.8 (kg)
